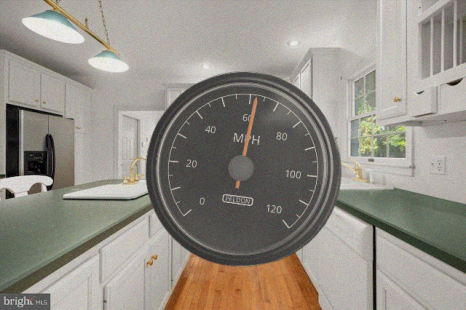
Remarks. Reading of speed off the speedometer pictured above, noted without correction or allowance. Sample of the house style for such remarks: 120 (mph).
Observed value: 62.5 (mph)
